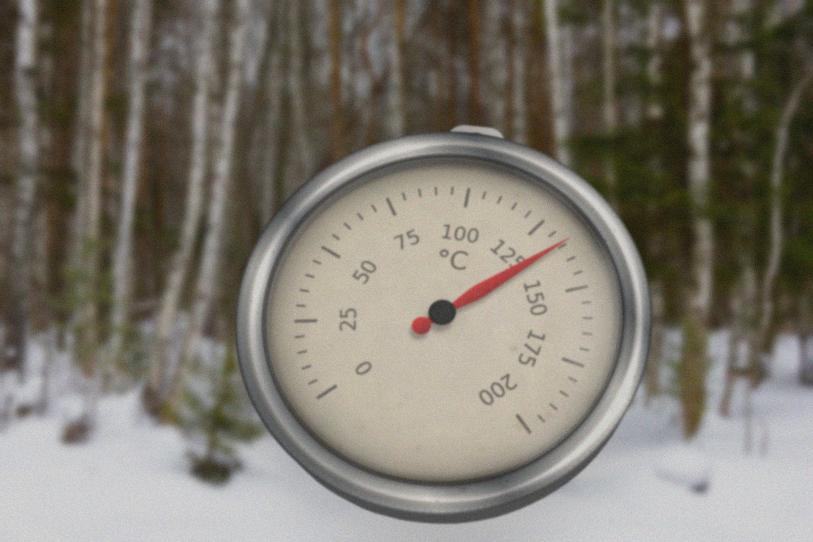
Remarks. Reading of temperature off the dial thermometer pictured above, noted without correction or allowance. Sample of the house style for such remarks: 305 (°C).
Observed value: 135 (°C)
